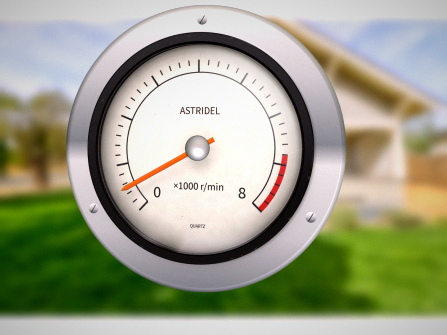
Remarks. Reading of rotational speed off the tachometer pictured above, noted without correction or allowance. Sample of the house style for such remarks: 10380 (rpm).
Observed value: 500 (rpm)
